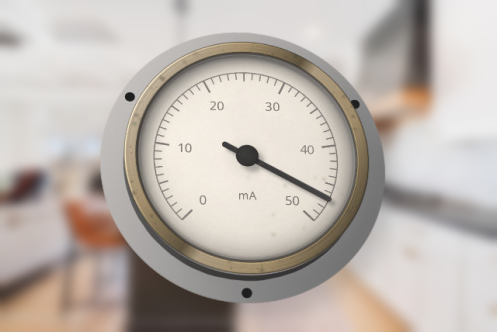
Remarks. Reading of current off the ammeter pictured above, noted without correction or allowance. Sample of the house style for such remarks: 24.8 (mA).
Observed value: 47 (mA)
